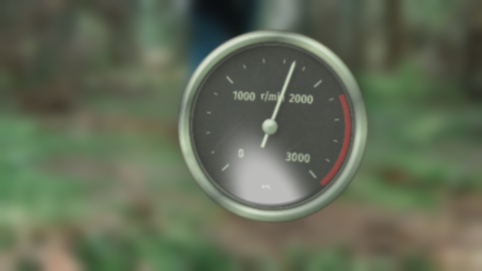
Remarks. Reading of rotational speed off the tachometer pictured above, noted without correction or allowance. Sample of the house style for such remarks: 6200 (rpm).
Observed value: 1700 (rpm)
